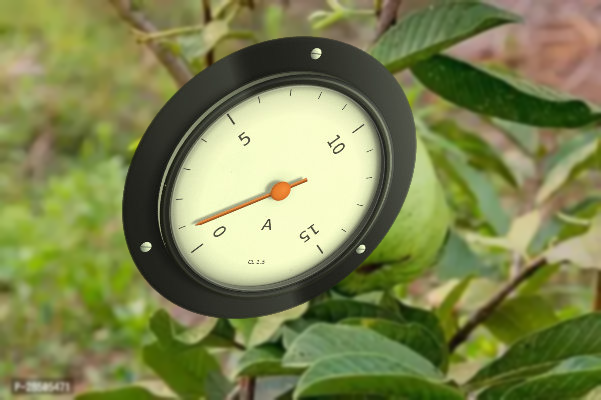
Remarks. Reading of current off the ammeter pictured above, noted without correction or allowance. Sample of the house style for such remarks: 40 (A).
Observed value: 1 (A)
